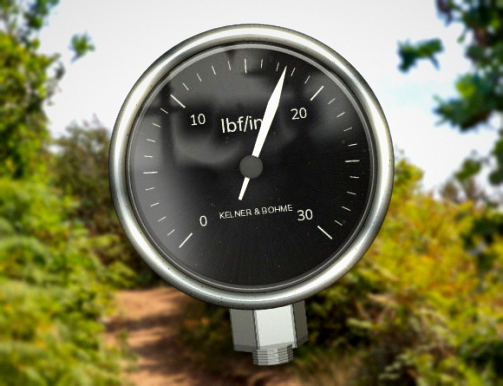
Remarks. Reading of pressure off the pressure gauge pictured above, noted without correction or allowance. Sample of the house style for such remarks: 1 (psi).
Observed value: 17.5 (psi)
